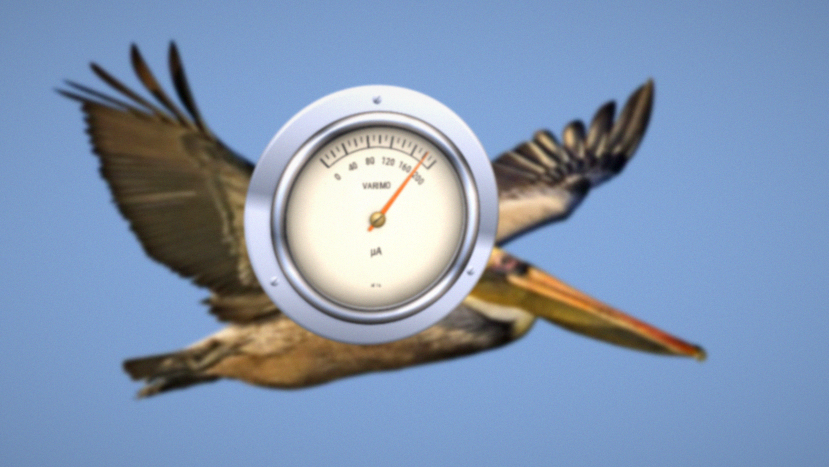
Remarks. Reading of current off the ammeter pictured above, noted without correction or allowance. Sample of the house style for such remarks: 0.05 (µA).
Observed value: 180 (µA)
